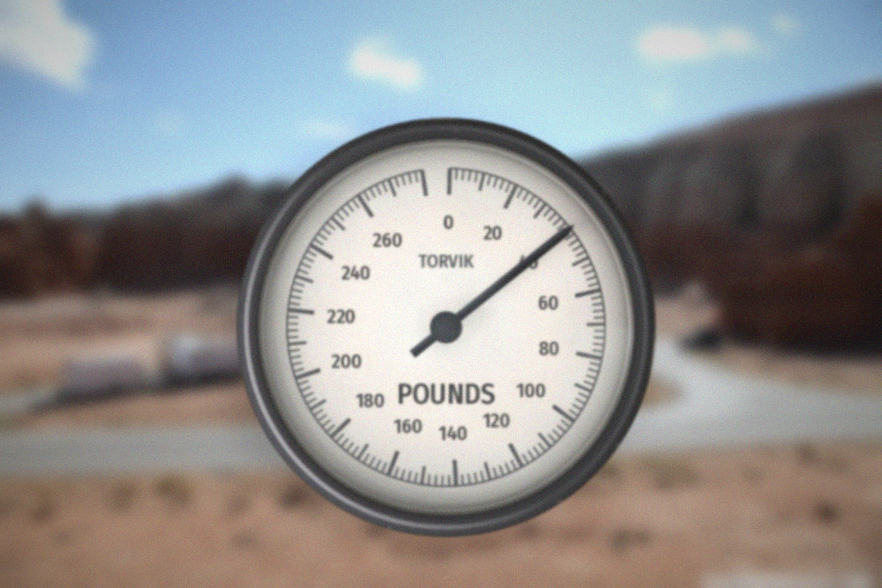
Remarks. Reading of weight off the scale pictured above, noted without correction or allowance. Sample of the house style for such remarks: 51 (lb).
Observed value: 40 (lb)
